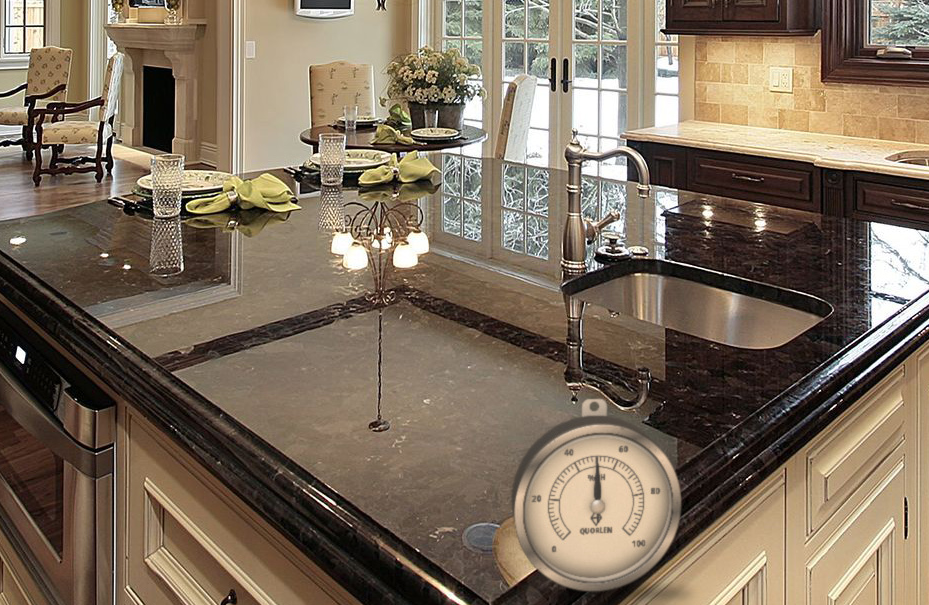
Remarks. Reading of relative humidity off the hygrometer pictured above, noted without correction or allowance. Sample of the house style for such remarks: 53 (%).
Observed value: 50 (%)
